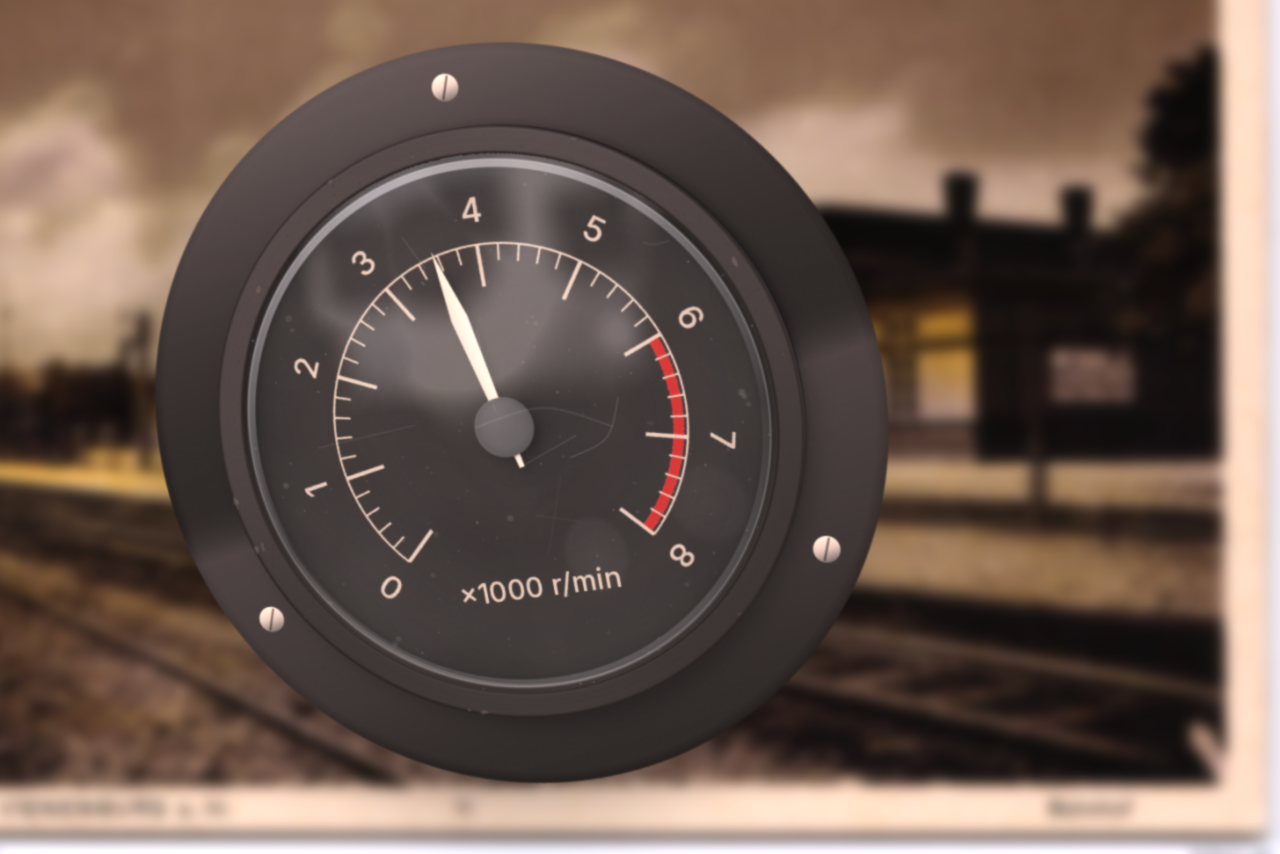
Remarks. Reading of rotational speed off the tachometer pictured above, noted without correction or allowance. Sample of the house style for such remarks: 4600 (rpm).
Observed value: 3600 (rpm)
